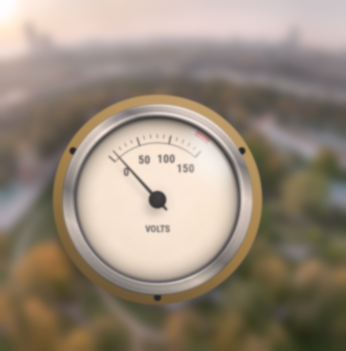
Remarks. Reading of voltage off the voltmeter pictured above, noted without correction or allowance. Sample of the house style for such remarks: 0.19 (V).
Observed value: 10 (V)
